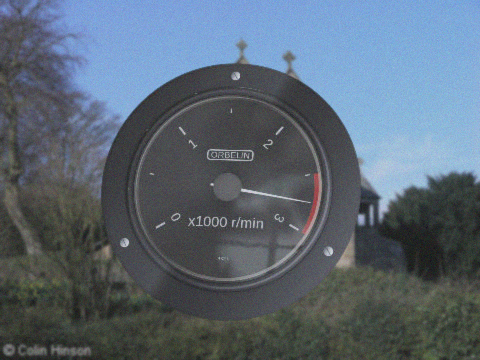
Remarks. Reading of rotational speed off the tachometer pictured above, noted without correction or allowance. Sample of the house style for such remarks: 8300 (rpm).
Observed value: 2750 (rpm)
